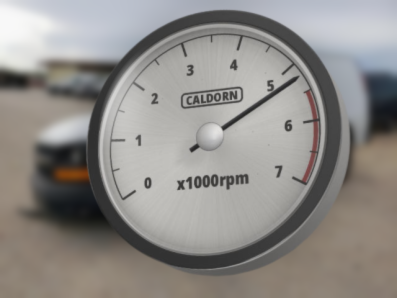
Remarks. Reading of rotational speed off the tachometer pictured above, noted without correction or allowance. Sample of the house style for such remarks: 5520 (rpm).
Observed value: 5250 (rpm)
